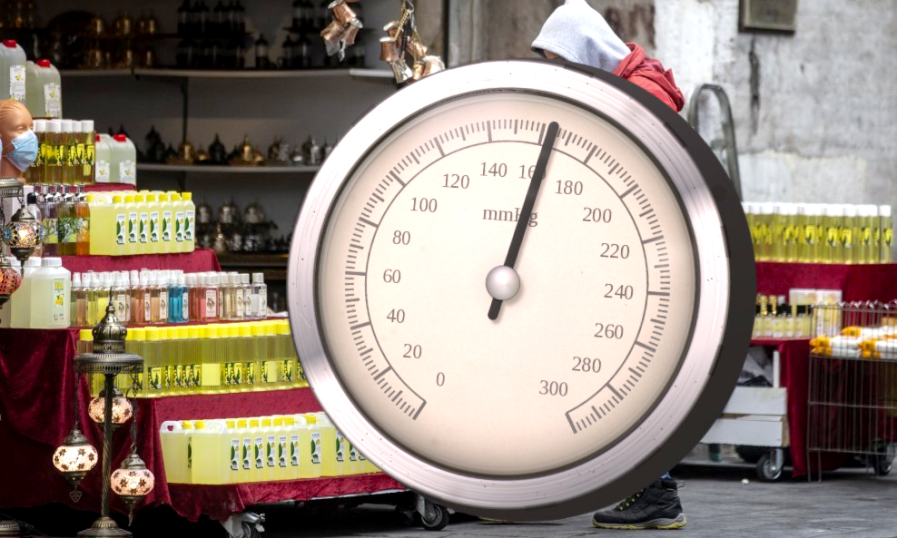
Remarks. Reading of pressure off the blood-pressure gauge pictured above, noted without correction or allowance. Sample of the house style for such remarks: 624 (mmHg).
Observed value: 164 (mmHg)
